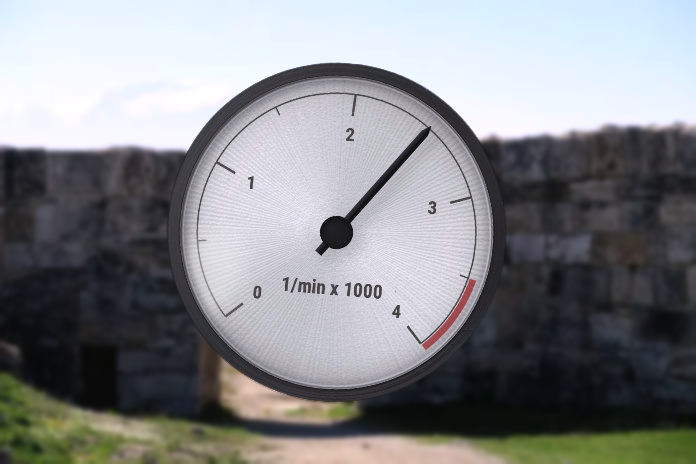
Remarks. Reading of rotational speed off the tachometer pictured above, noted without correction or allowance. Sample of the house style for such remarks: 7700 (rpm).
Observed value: 2500 (rpm)
